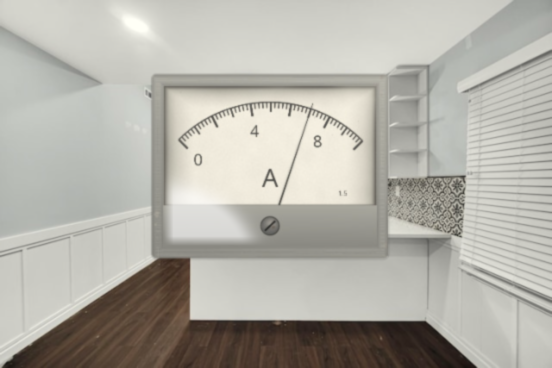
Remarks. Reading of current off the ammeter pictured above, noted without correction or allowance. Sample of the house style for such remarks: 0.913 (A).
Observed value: 7 (A)
